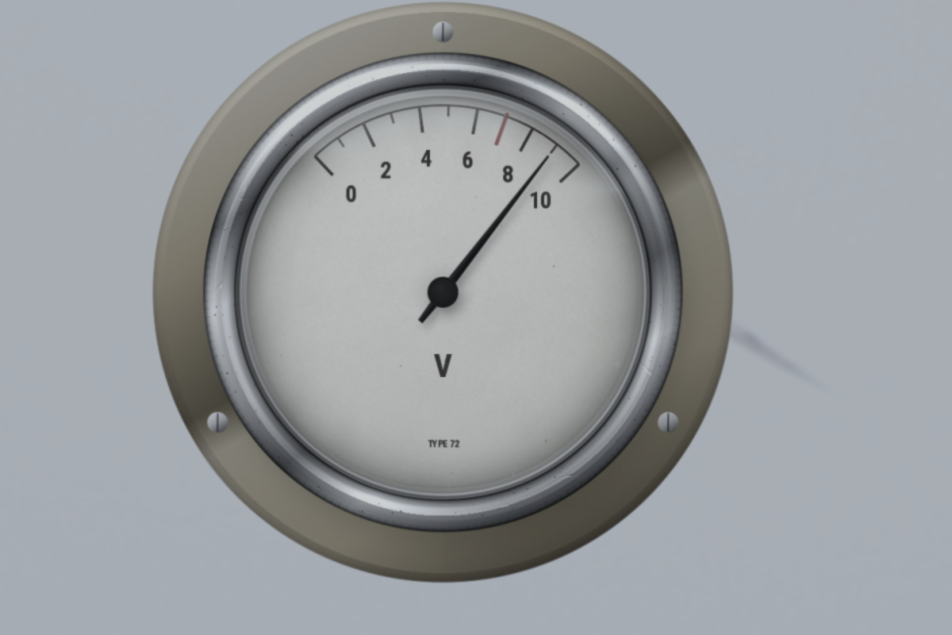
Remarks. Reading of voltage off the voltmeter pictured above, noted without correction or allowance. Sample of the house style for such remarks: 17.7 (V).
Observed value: 9 (V)
